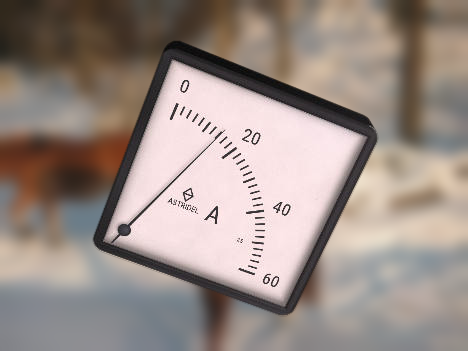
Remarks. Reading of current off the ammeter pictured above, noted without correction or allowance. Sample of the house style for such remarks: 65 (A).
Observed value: 14 (A)
